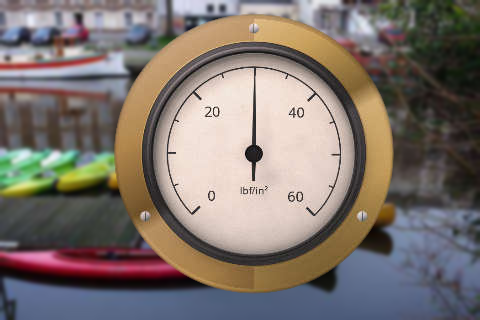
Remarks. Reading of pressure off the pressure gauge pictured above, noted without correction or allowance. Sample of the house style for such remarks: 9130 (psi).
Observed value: 30 (psi)
